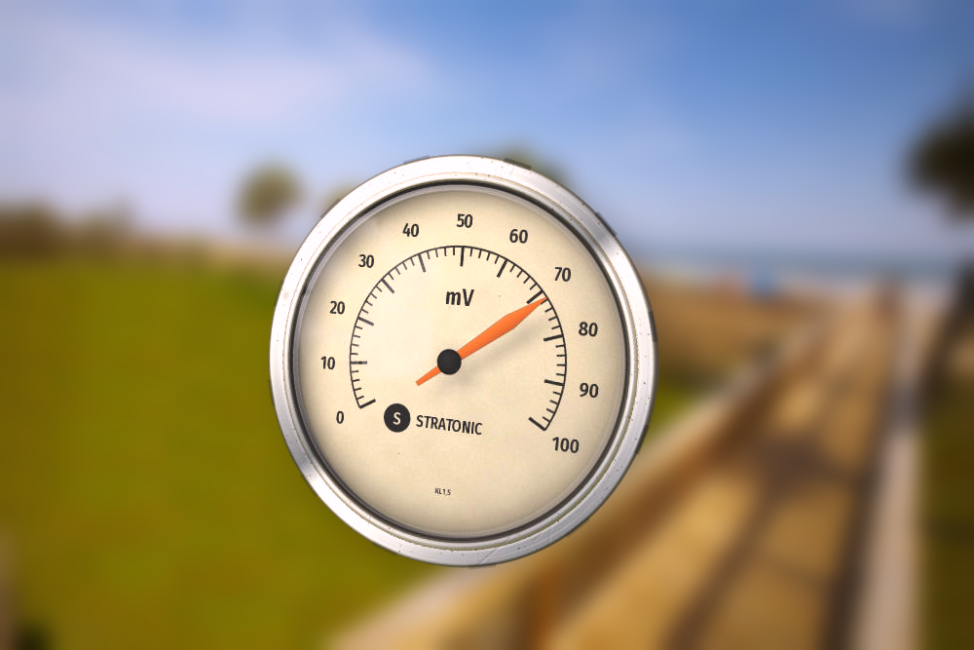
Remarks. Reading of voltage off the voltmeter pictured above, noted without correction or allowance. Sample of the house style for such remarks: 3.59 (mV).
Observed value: 72 (mV)
